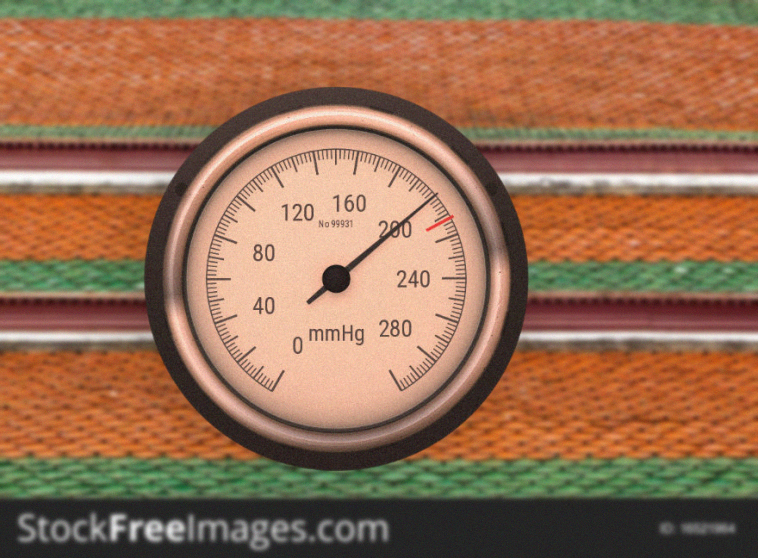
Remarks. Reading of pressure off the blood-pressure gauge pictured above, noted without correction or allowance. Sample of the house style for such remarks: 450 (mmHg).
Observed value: 200 (mmHg)
